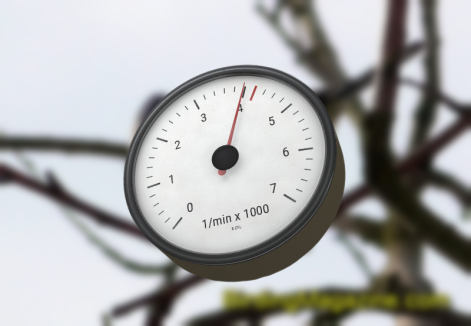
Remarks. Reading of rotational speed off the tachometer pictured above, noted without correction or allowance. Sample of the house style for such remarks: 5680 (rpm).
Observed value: 4000 (rpm)
